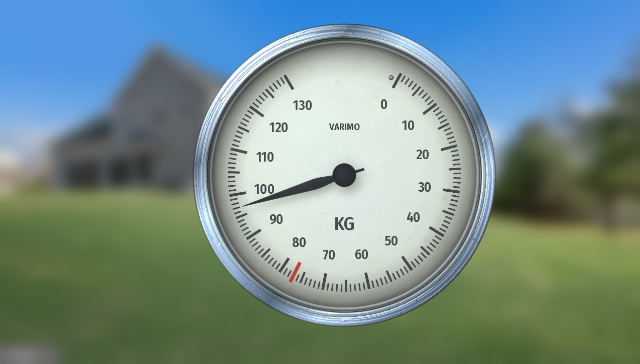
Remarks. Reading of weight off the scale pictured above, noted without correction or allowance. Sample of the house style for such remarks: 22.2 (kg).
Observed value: 97 (kg)
